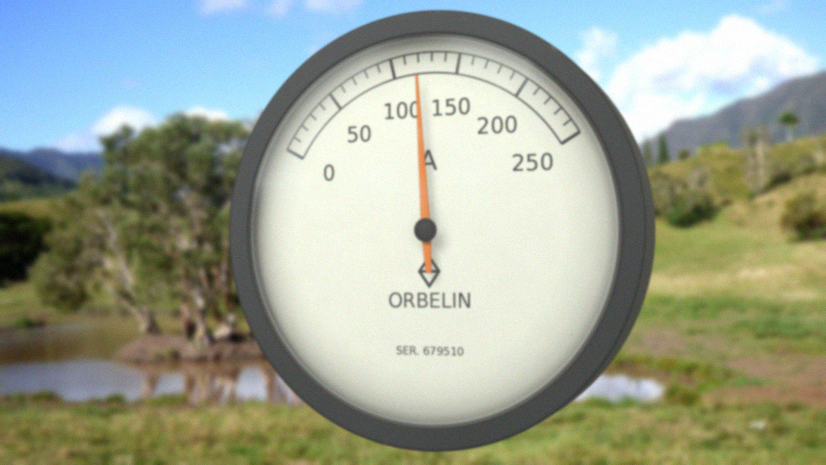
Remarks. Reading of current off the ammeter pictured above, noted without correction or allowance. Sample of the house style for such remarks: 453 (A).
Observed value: 120 (A)
